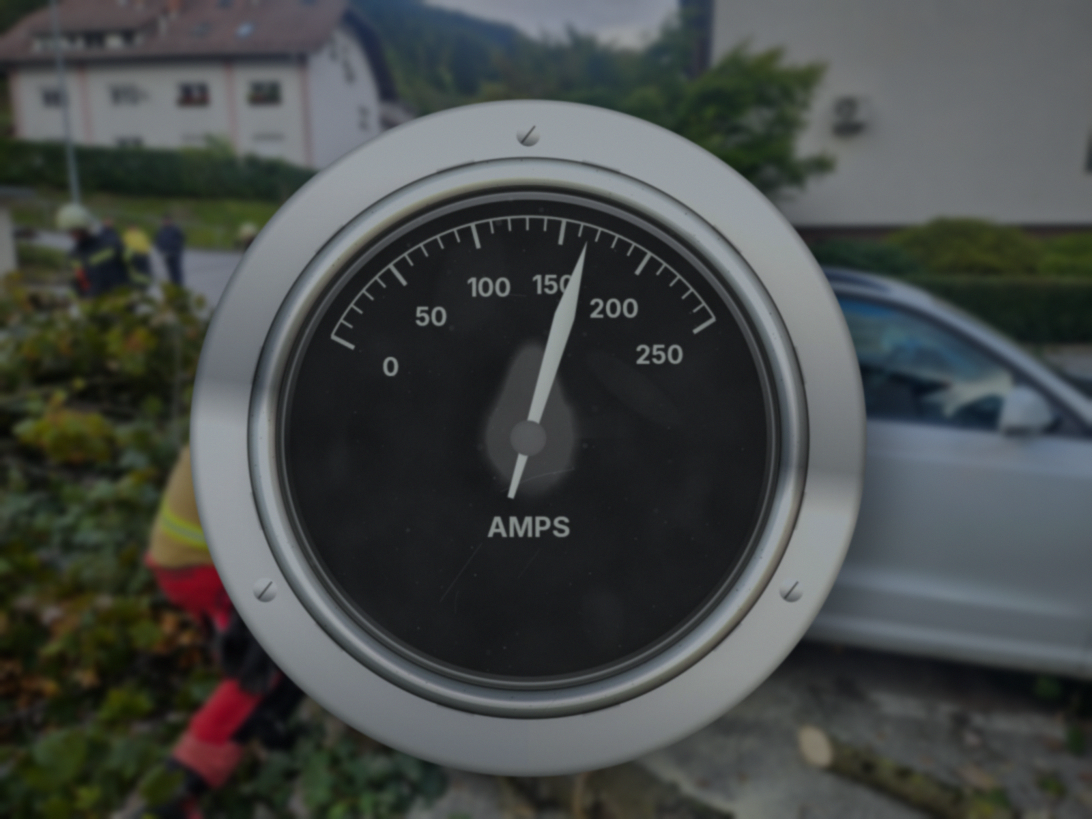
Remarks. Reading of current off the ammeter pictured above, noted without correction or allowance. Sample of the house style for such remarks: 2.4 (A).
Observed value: 165 (A)
